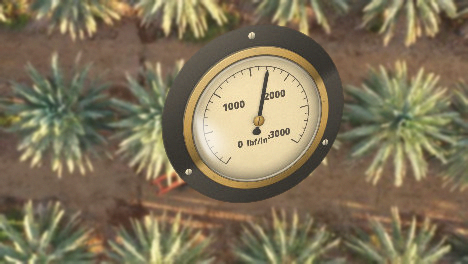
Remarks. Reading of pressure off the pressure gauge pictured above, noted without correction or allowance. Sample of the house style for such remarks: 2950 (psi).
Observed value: 1700 (psi)
